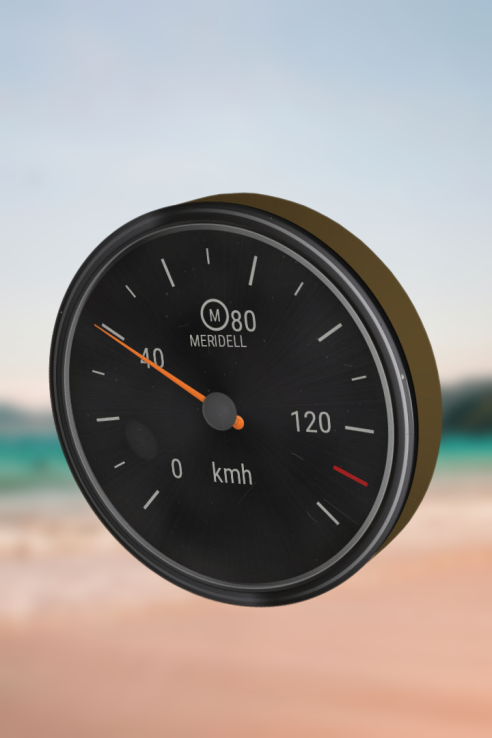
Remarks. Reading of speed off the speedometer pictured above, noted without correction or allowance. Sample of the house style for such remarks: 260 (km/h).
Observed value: 40 (km/h)
